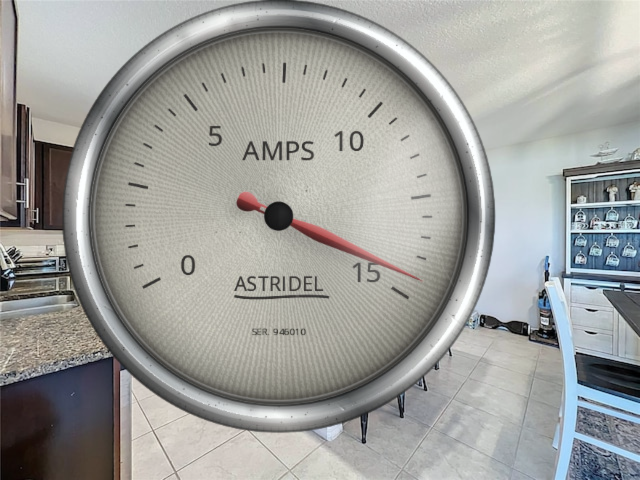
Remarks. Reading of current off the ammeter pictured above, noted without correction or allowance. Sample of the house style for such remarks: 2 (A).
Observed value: 14.5 (A)
